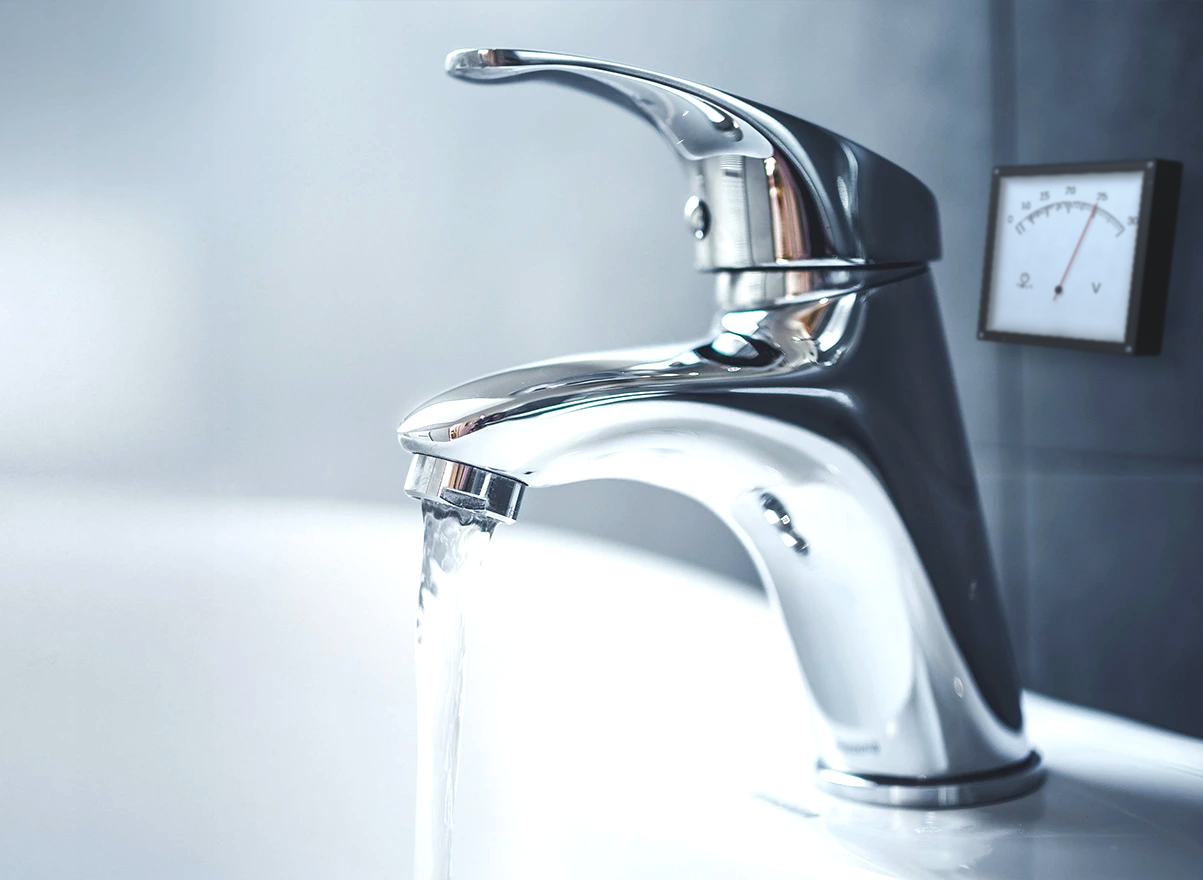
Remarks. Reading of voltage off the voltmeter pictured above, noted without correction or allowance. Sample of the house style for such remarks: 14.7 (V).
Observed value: 25 (V)
